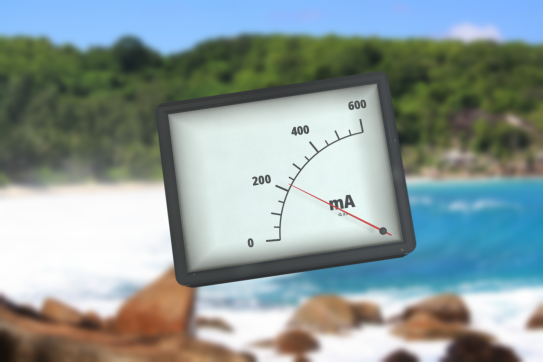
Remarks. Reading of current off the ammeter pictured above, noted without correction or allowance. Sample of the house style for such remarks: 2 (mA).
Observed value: 225 (mA)
